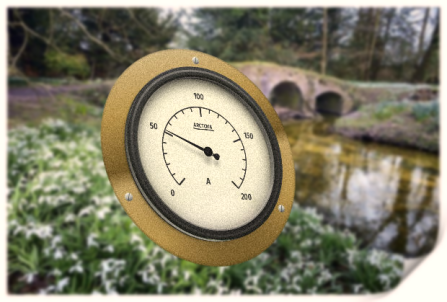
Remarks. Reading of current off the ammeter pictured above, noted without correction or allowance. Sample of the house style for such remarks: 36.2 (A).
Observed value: 50 (A)
